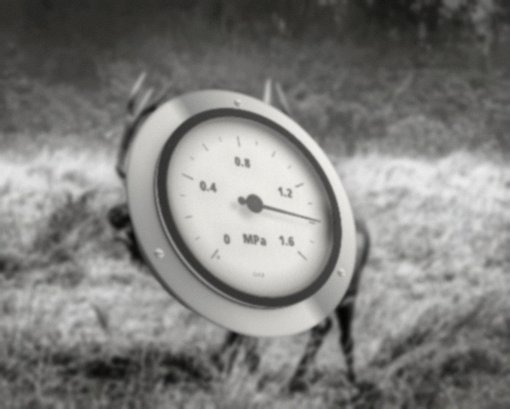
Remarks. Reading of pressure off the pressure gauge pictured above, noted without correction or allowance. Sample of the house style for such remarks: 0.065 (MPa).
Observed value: 1.4 (MPa)
